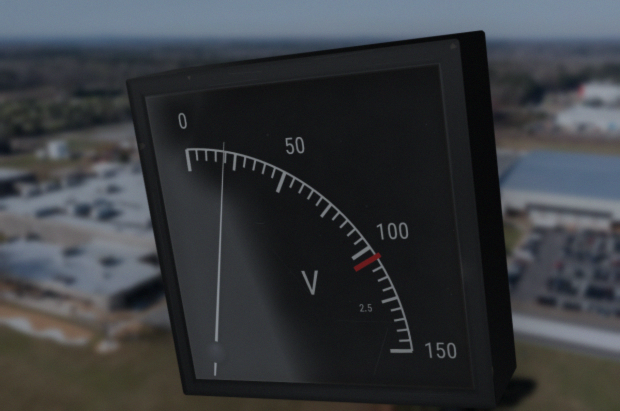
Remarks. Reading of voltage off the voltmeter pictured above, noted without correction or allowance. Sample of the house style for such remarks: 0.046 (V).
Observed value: 20 (V)
